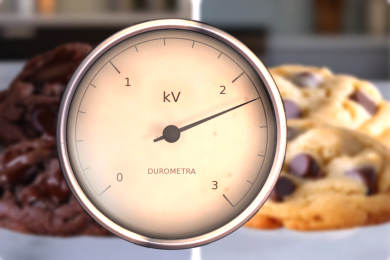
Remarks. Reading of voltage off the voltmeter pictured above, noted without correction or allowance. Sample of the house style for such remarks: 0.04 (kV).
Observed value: 2.2 (kV)
